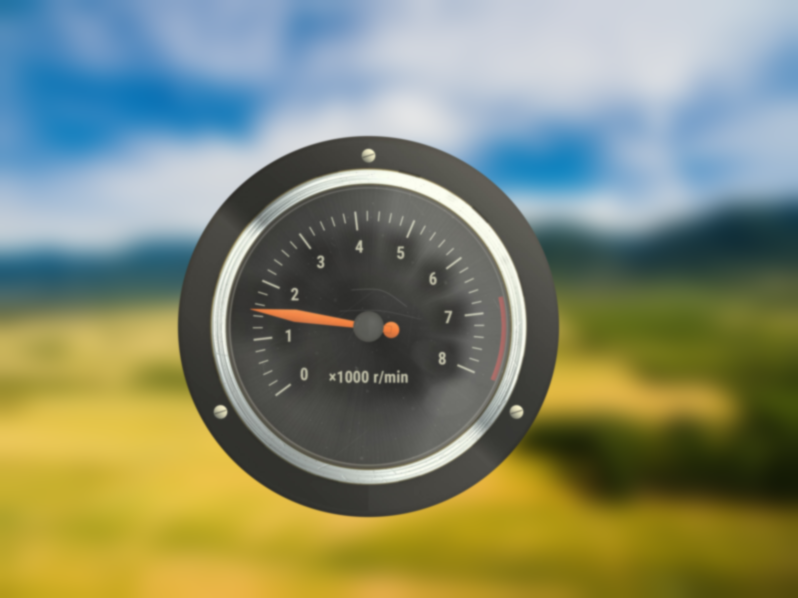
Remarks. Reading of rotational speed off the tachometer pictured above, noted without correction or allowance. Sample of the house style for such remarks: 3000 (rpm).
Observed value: 1500 (rpm)
